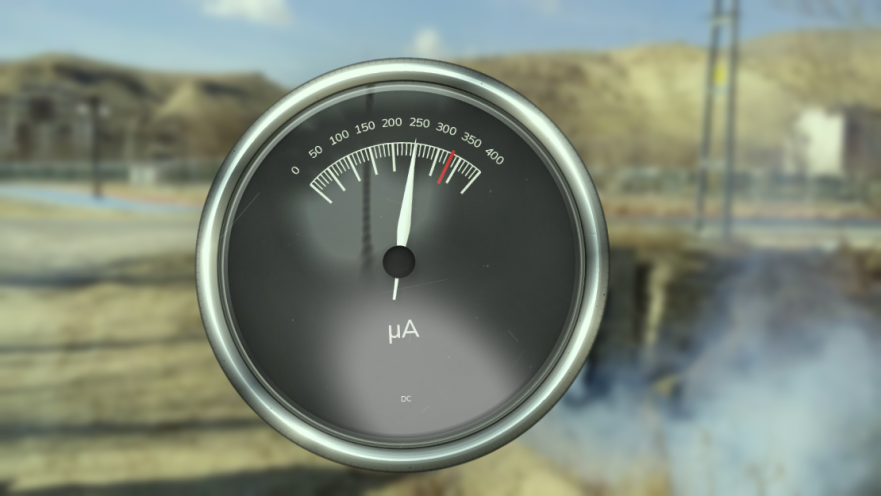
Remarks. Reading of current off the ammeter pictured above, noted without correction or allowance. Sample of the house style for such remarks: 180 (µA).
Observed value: 250 (µA)
